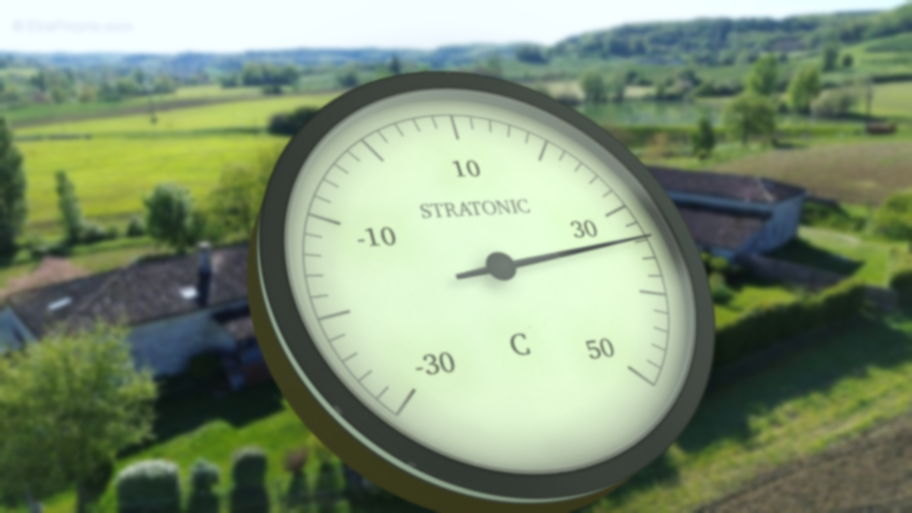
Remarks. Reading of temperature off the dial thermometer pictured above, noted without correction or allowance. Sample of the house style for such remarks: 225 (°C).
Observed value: 34 (°C)
